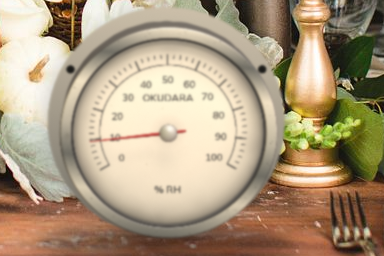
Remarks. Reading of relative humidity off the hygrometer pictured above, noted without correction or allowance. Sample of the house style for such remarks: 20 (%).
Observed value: 10 (%)
